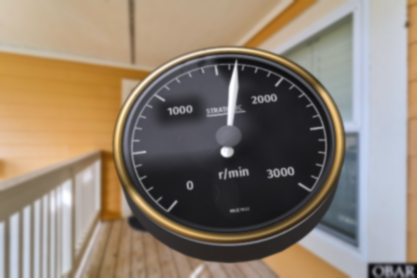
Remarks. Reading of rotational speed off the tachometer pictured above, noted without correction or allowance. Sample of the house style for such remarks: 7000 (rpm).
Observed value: 1650 (rpm)
